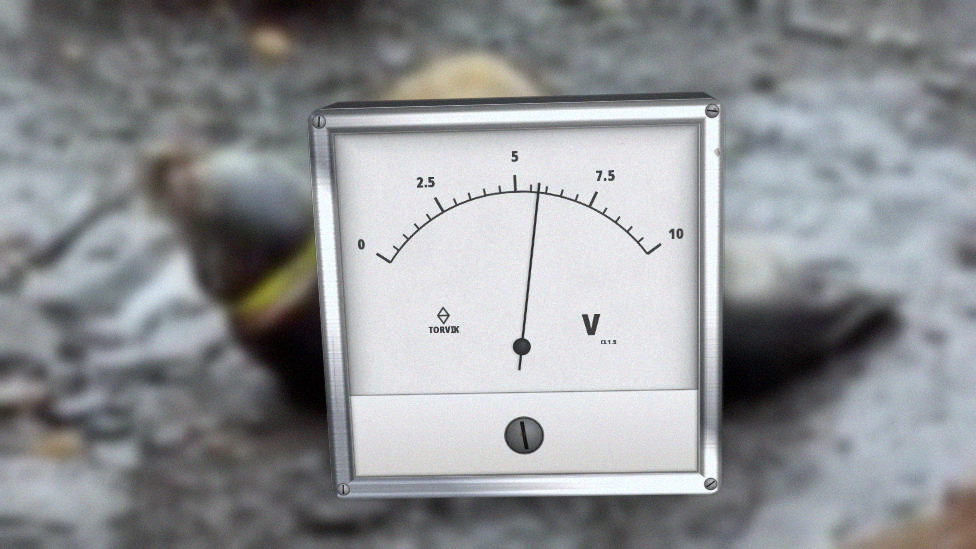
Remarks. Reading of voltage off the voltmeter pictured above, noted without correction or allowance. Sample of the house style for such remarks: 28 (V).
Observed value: 5.75 (V)
